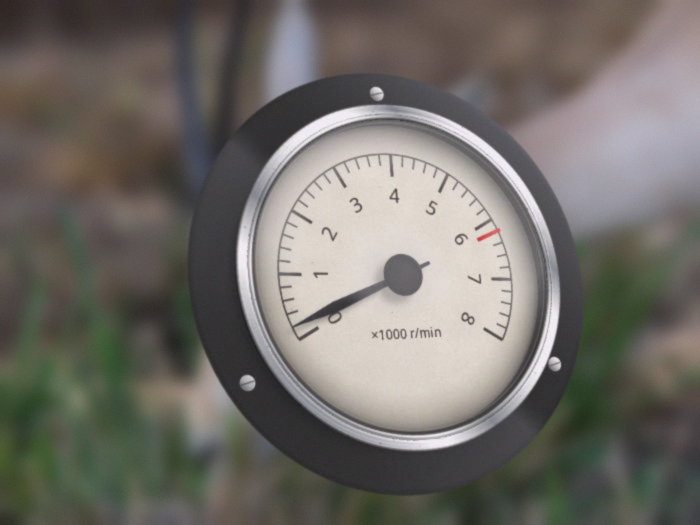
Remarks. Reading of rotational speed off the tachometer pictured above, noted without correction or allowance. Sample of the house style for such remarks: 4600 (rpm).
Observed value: 200 (rpm)
